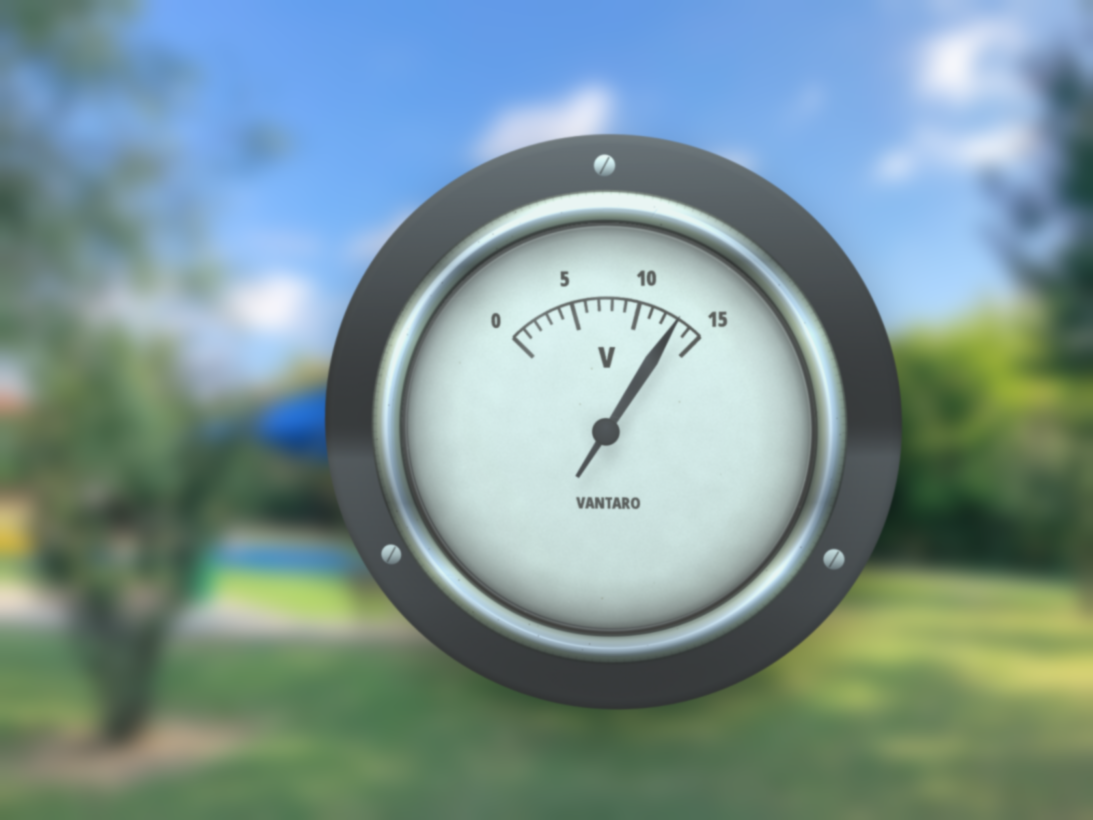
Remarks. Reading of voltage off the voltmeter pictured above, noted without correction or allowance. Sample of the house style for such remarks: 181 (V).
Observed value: 13 (V)
